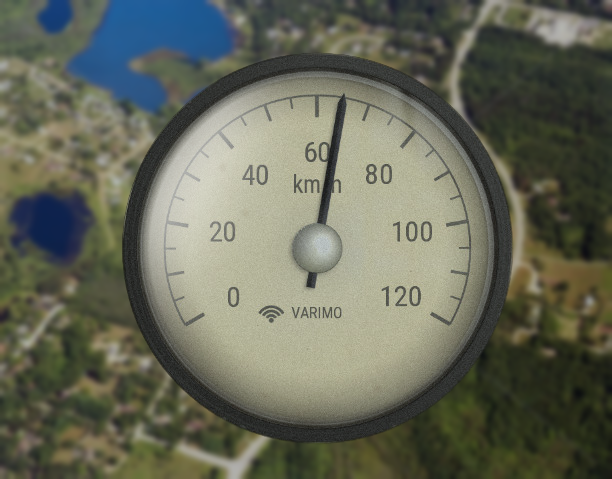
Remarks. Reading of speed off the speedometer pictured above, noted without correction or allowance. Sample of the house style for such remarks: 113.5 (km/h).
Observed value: 65 (km/h)
